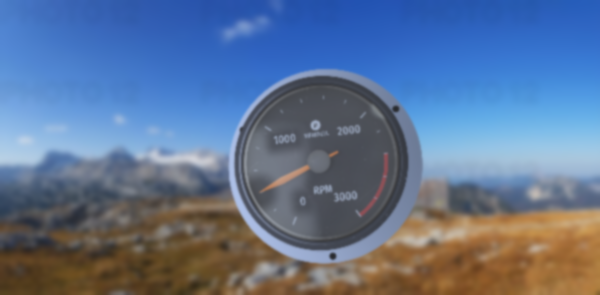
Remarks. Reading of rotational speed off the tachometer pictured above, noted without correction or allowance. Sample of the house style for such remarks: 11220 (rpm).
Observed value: 400 (rpm)
